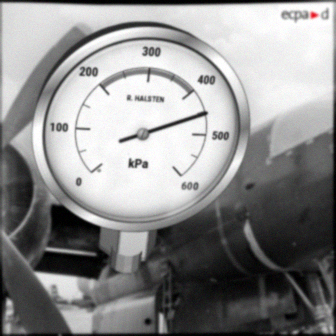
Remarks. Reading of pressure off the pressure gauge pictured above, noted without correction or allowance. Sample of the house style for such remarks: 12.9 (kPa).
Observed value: 450 (kPa)
